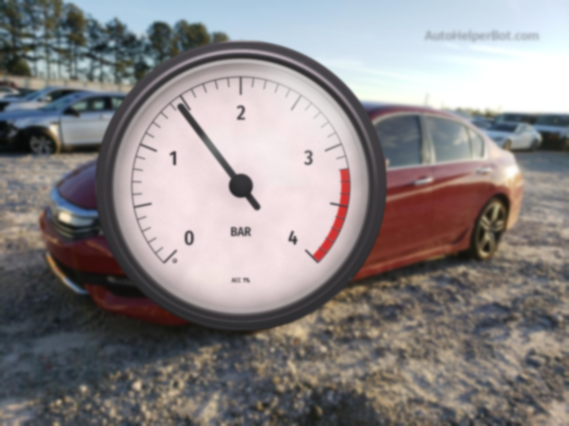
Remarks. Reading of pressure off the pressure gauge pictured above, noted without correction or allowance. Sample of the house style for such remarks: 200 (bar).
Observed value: 1.45 (bar)
